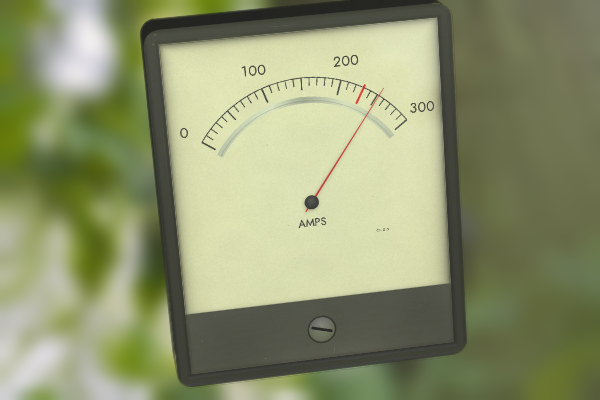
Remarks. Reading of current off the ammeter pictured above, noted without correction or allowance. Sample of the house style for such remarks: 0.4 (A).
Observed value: 250 (A)
